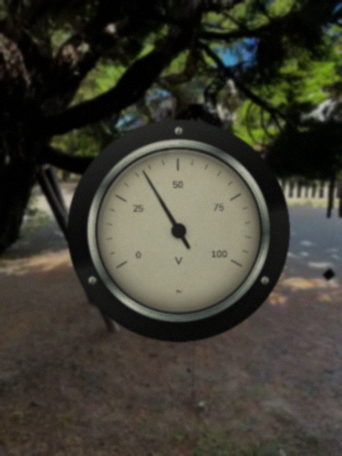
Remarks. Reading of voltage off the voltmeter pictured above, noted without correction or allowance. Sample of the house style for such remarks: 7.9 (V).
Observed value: 37.5 (V)
